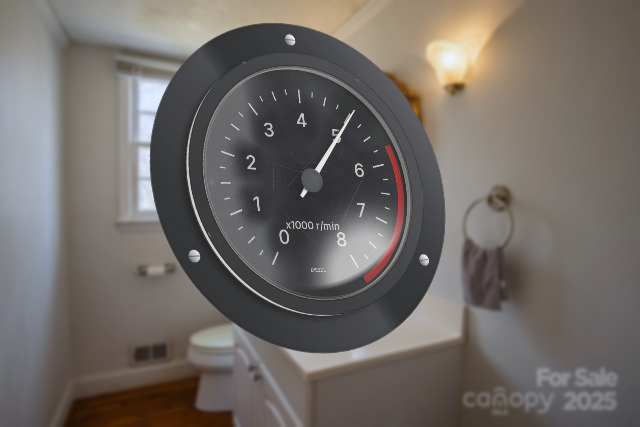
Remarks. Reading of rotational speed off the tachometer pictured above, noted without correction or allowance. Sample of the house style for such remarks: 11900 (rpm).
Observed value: 5000 (rpm)
